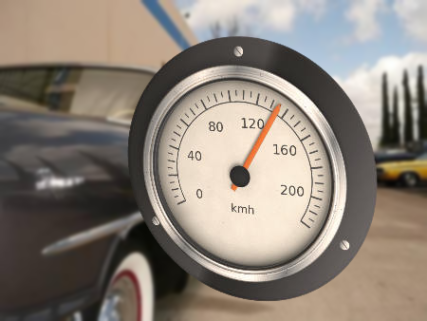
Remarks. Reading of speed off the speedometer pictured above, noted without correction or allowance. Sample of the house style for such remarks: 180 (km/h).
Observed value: 135 (km/h)
